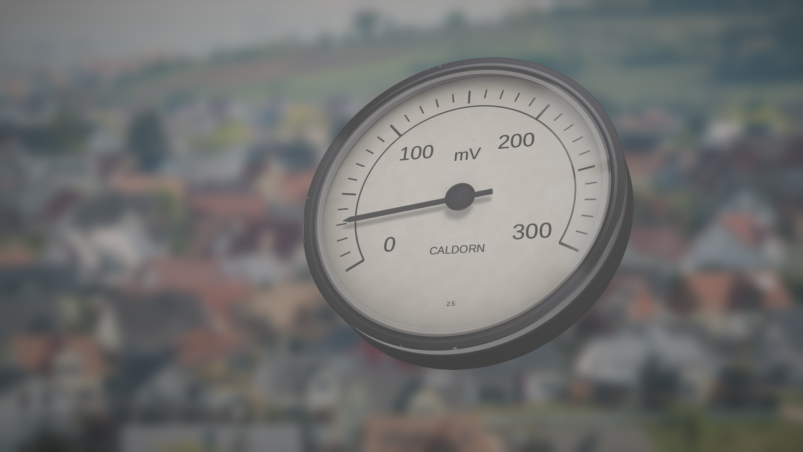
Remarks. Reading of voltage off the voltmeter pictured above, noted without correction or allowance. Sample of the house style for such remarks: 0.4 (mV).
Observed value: 30 (mV)
